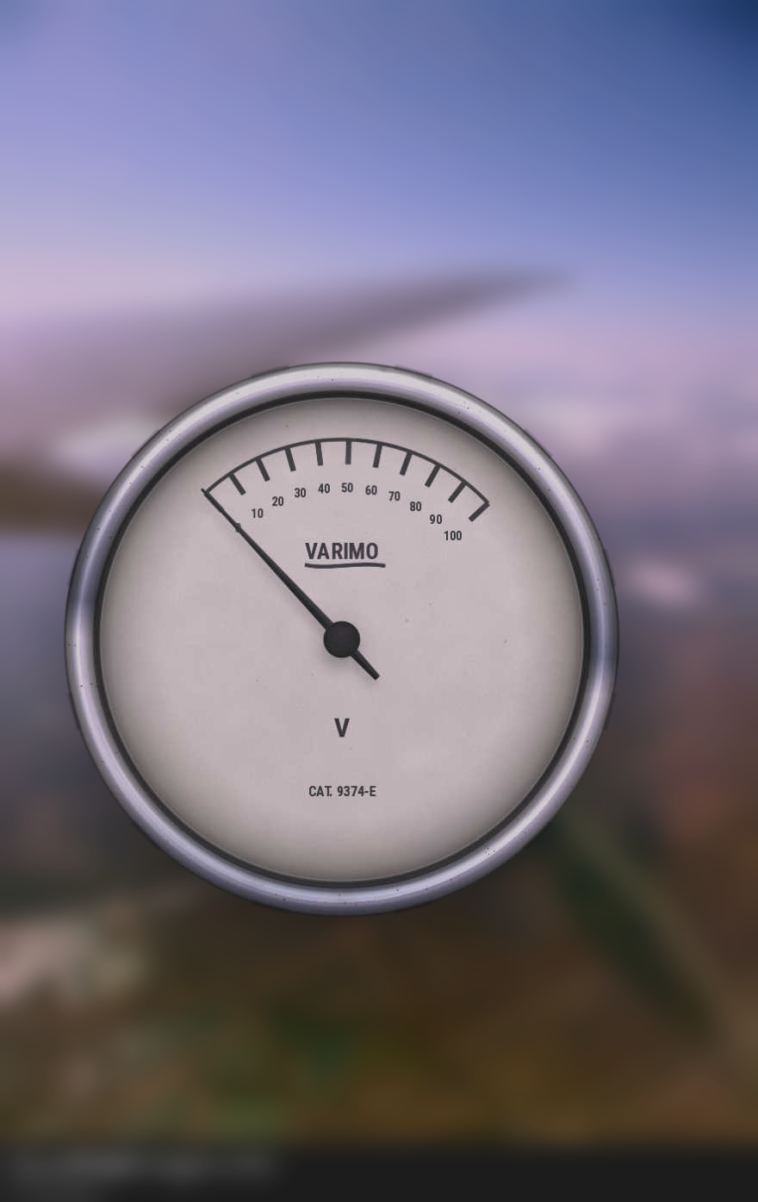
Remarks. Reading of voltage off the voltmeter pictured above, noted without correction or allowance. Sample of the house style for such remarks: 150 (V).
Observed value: 0 (V)
